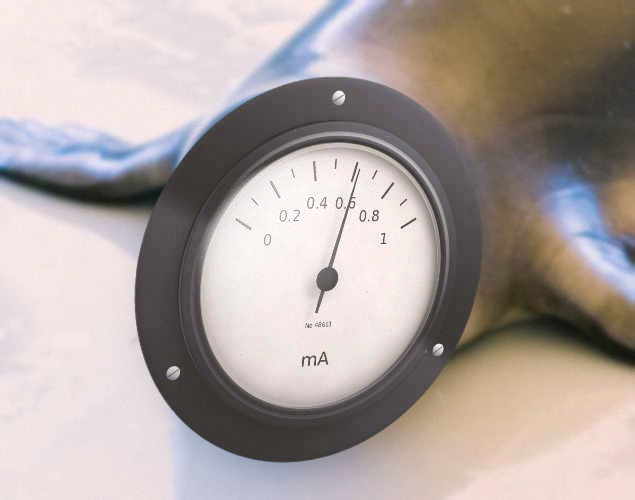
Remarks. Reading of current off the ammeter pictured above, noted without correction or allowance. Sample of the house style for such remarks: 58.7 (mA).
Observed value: 0.6 (mA)
